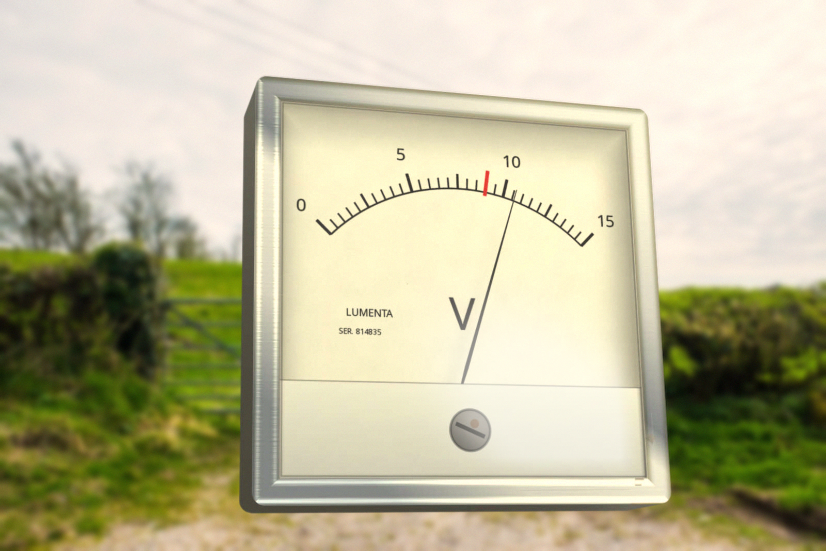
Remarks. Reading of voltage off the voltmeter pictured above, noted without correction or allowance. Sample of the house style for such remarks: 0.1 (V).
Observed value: 10.5 (V)
